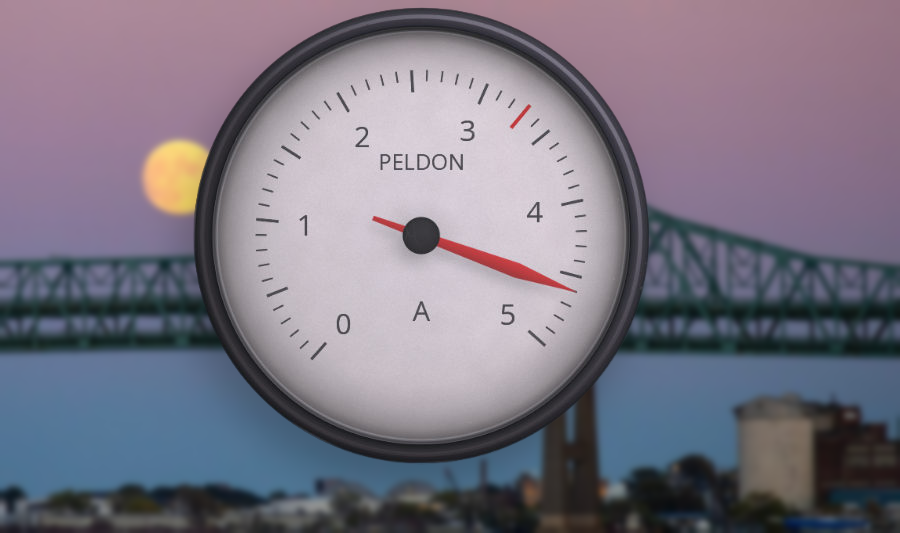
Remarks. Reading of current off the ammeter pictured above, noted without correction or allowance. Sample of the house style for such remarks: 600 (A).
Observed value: 4.6 (A)
